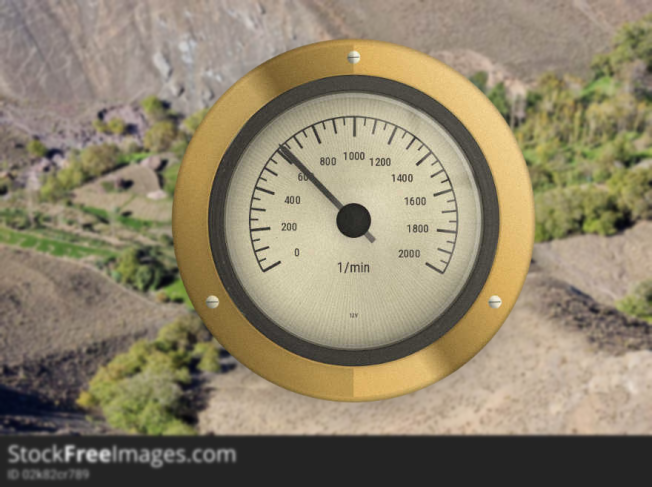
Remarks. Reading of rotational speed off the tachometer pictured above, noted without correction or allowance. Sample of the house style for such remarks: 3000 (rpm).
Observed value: 625 (rpm)
